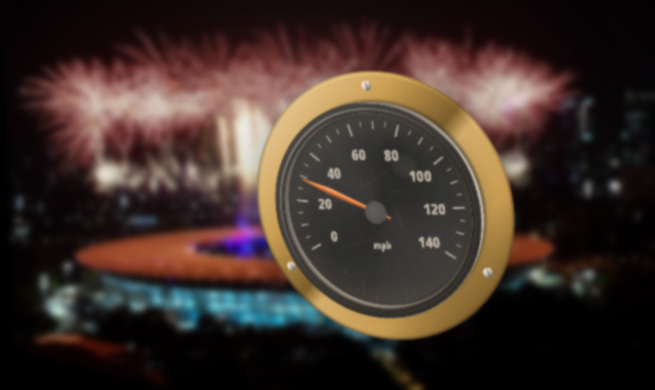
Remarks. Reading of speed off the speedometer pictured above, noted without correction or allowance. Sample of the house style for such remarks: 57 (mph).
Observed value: 30 (mph)
